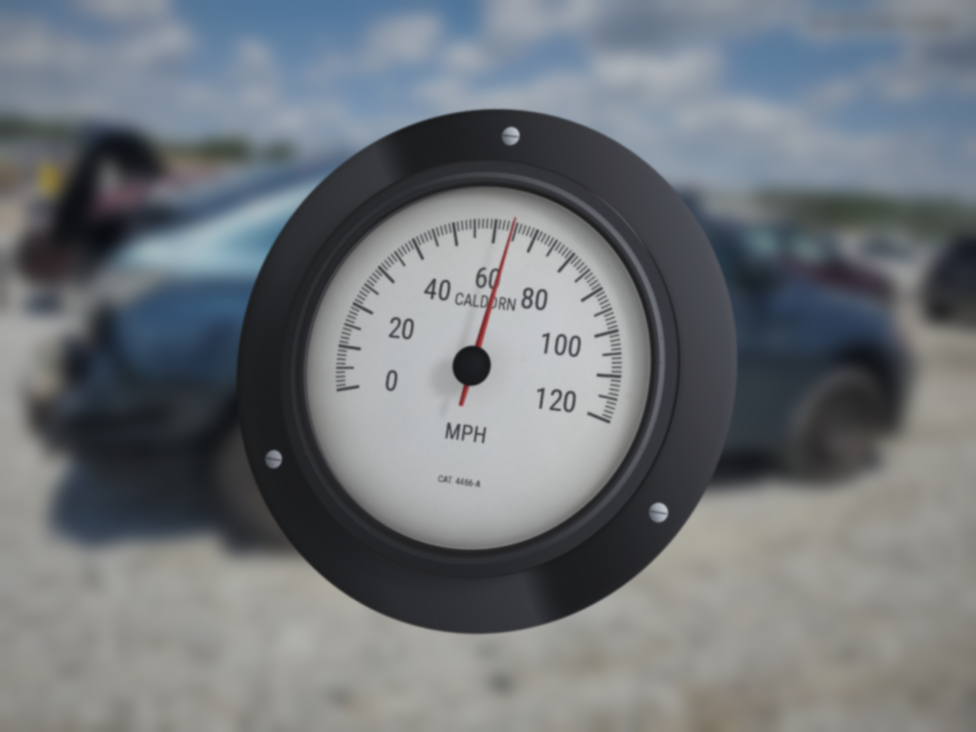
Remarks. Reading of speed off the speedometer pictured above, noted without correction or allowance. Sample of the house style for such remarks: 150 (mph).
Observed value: 65 (mph)
